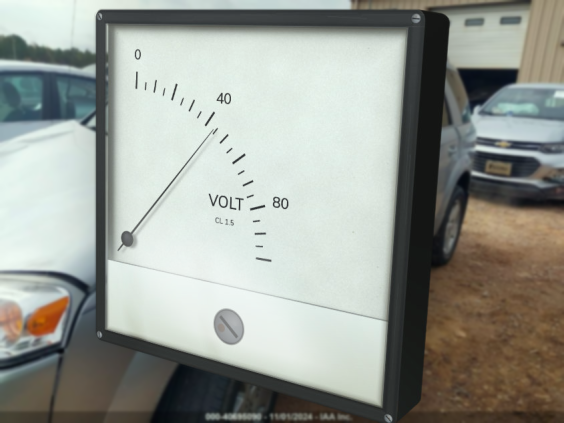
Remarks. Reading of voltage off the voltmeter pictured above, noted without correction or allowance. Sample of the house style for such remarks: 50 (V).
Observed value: 45 (V)
